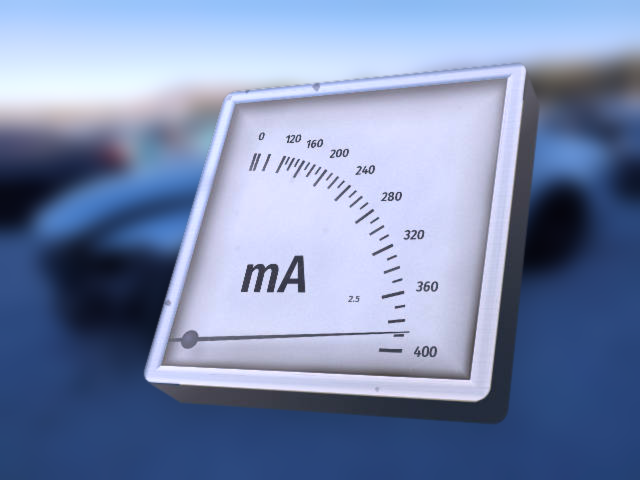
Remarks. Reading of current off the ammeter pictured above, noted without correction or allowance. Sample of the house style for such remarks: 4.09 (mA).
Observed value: 390 (mA)
